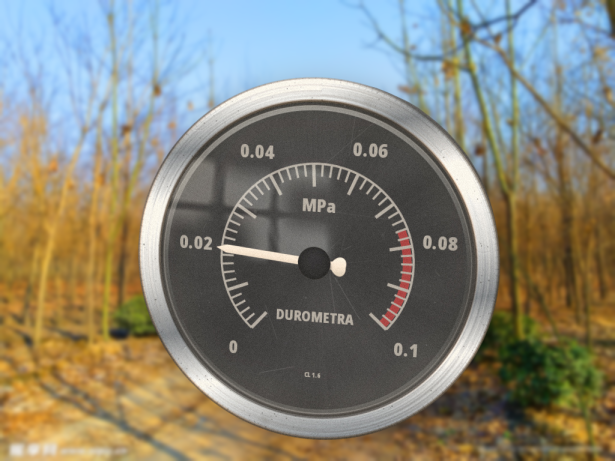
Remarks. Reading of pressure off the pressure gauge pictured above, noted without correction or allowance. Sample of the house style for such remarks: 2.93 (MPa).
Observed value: 0.02 (MPa)
